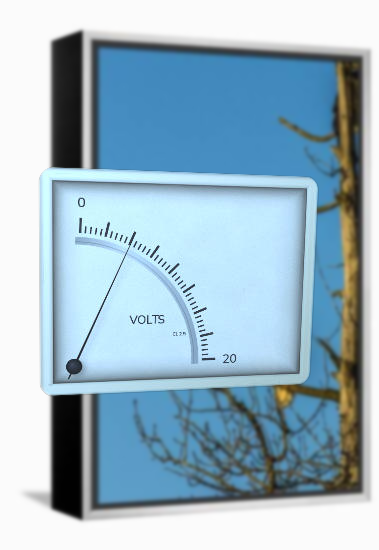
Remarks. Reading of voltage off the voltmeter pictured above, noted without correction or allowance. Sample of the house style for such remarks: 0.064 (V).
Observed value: 5 (V)
